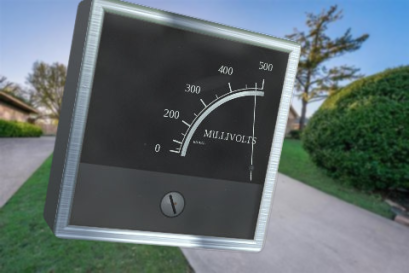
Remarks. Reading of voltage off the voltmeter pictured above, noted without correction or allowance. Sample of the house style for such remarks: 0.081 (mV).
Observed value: 475 (mV)
